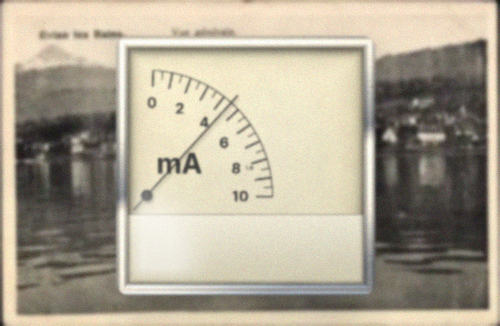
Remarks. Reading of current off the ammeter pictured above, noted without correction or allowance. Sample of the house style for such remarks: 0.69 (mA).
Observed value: 4.5 (mA)
